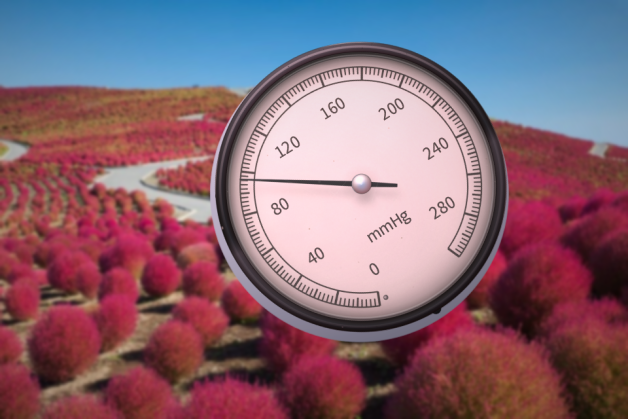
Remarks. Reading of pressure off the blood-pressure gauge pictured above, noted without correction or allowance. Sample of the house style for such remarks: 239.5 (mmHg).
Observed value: 96 (mmHg)
